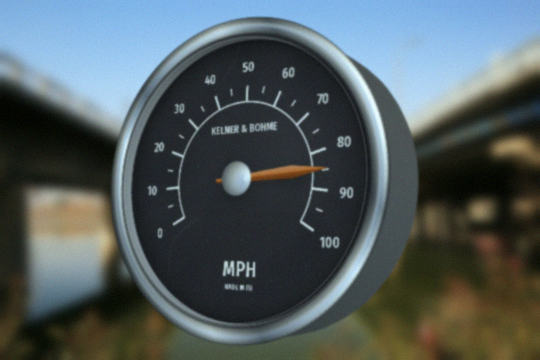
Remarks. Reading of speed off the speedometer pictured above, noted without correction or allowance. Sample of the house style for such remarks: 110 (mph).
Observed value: 85 (mph)
